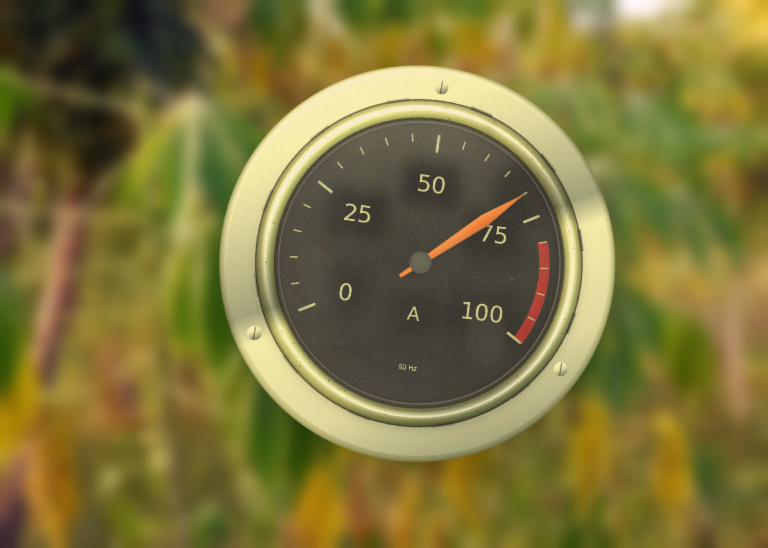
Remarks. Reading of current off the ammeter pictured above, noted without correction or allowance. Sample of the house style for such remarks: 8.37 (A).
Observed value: 70 (A)
